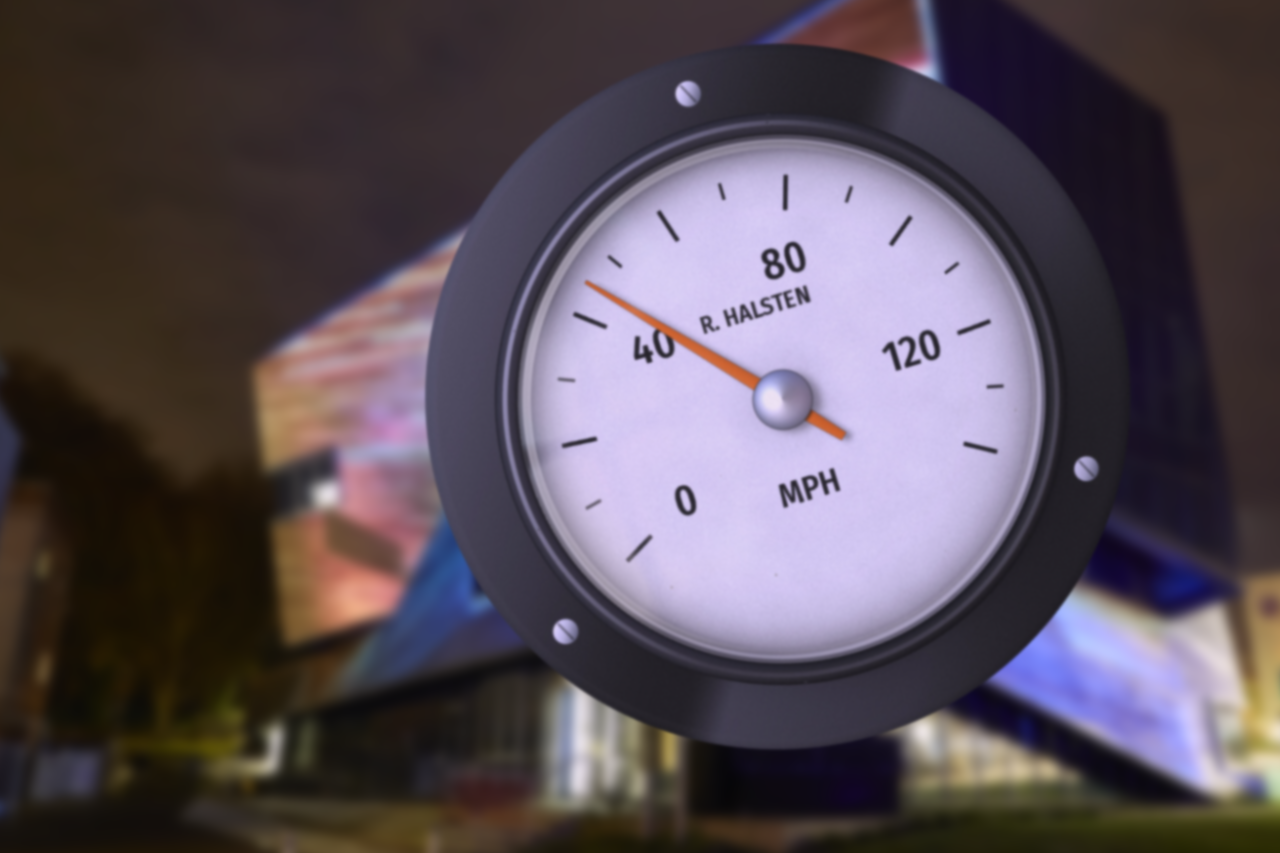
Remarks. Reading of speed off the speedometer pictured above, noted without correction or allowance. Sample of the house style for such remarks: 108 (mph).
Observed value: 45 (mph)
